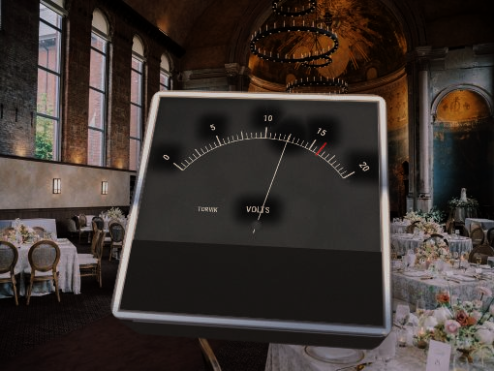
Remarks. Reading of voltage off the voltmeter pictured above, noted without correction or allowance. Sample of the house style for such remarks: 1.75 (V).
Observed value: 12.5 (V)
